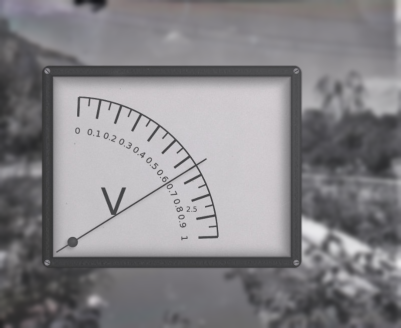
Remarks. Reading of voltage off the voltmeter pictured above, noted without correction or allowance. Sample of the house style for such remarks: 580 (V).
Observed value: 0.65 (V)
